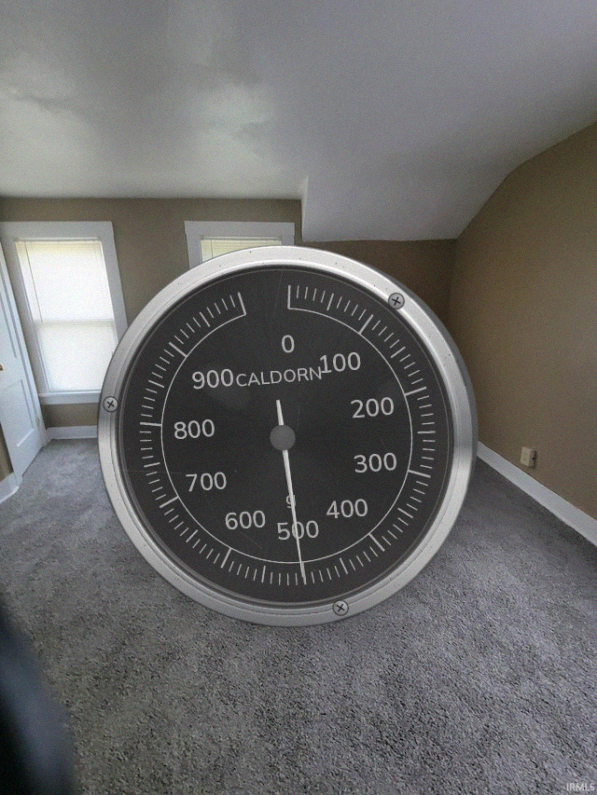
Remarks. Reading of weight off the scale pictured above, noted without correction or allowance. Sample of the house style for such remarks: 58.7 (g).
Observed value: 500 (g)
